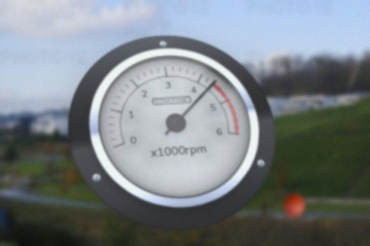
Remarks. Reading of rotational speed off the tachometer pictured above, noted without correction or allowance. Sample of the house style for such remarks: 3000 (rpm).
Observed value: 4400 (rpm)
